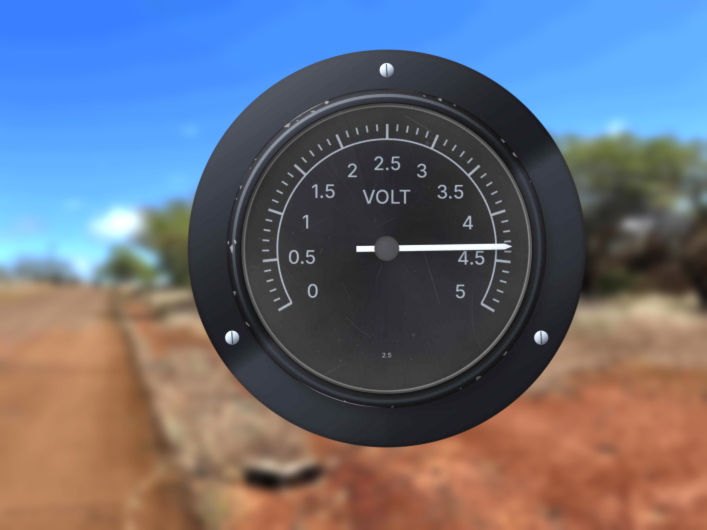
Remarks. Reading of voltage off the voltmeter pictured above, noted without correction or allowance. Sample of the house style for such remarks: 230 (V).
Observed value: 4.35 (V)
